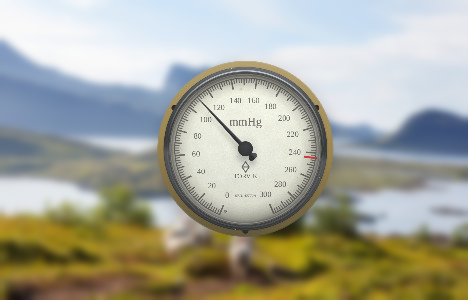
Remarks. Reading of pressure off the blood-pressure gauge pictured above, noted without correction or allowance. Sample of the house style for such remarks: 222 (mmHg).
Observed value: 110 (mmHg)
